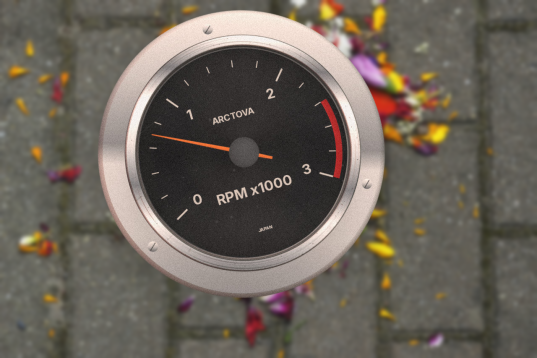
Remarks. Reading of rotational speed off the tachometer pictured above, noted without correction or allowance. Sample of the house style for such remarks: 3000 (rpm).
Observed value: 700 (rpm)
